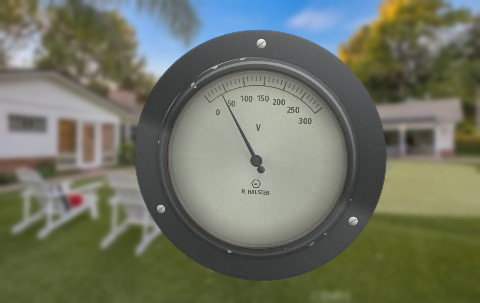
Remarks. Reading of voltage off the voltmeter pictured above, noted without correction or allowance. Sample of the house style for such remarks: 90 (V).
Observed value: 40 (V)
